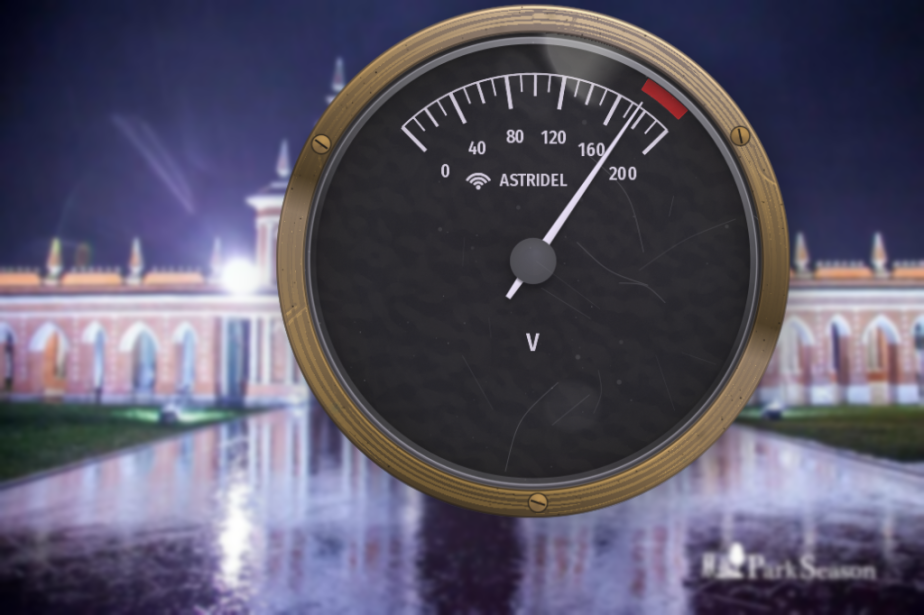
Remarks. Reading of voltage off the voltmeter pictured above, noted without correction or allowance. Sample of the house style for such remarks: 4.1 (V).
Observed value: 175 (V)
